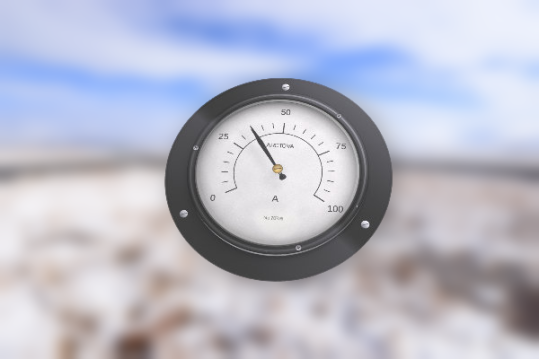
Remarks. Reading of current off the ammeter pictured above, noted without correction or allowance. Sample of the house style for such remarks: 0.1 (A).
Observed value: 35 (A)
